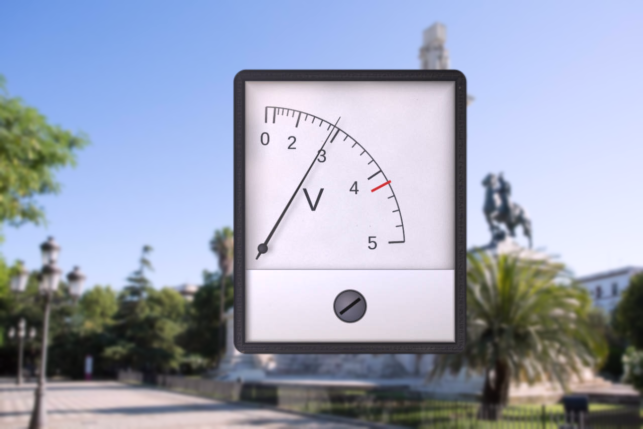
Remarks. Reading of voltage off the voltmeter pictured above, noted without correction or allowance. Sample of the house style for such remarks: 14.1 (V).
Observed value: 2.9 (V)
